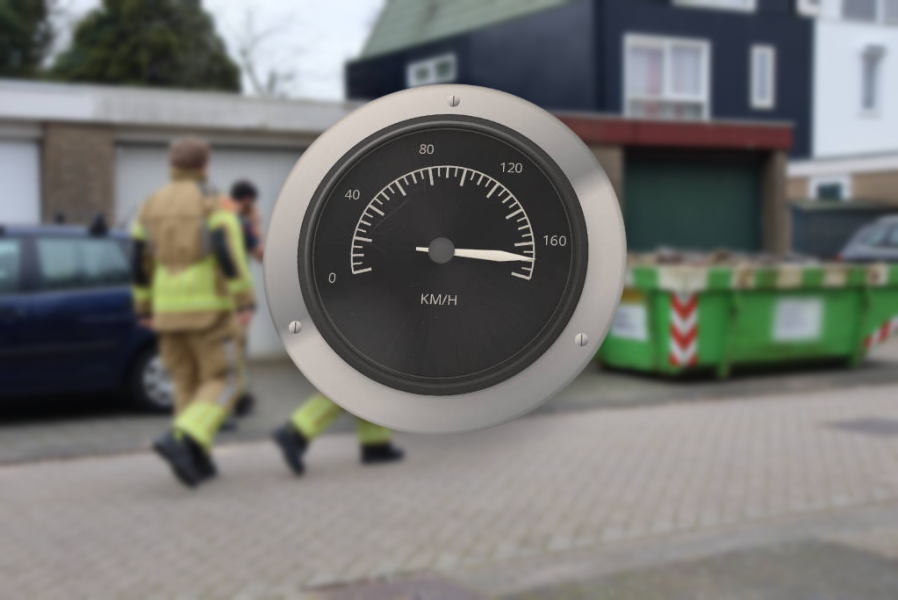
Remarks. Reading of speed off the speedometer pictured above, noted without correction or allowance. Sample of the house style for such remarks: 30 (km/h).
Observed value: 170 (km/h)
